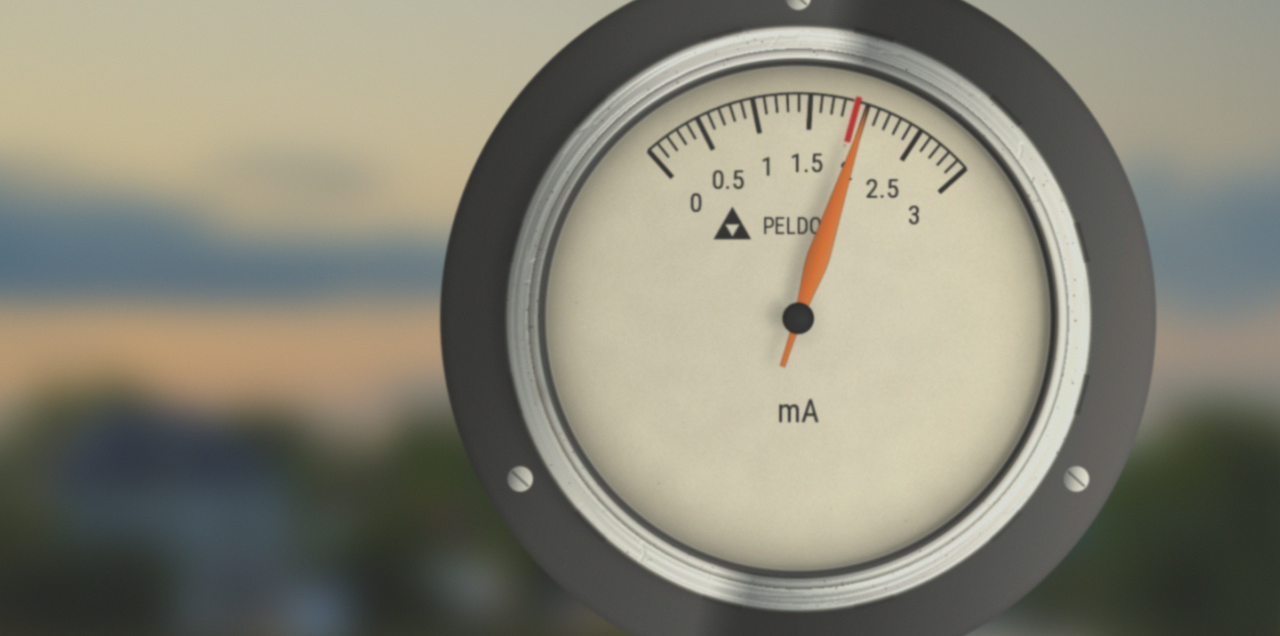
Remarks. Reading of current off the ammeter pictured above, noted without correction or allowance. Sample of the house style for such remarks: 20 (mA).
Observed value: 2 (mA)
